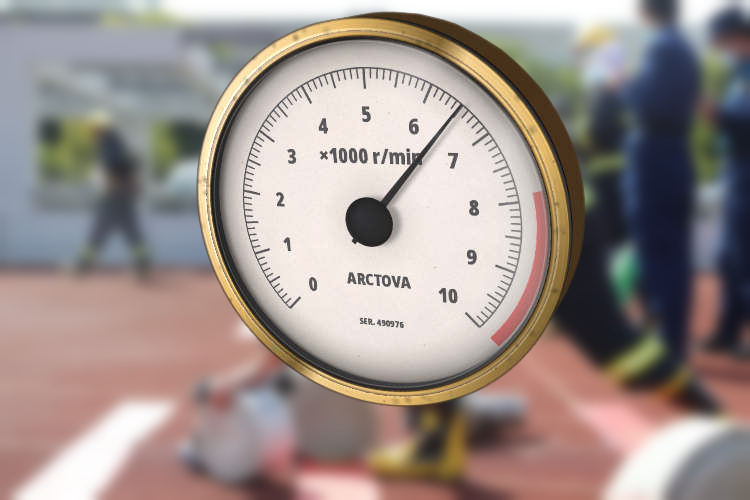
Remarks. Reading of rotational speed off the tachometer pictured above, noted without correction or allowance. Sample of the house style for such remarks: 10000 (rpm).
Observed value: 6500 (rpm)
